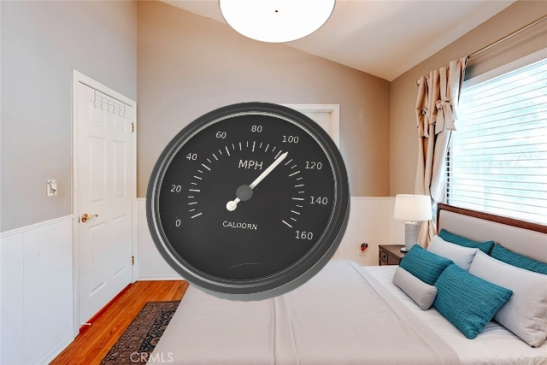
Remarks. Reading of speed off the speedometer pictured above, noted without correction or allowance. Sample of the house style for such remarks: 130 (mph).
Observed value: 105 (mph)
